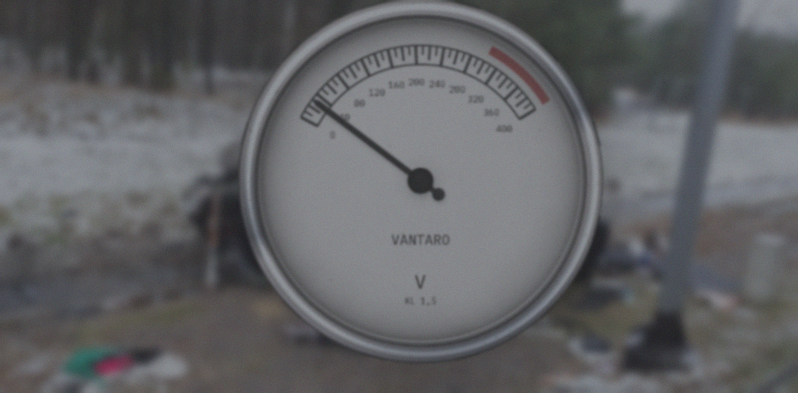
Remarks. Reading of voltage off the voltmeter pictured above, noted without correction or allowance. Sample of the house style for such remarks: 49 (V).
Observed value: 30 (V)
